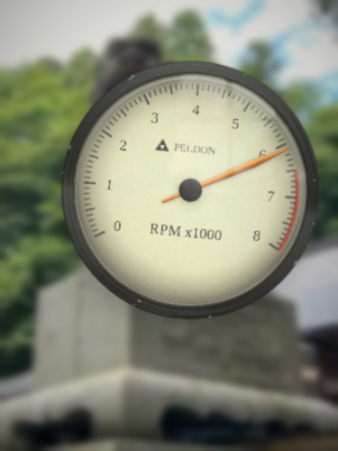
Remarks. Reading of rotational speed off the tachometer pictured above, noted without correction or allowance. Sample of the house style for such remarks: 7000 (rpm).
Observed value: 6100 (rpm)
